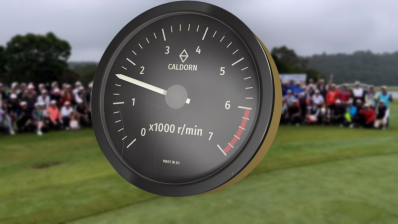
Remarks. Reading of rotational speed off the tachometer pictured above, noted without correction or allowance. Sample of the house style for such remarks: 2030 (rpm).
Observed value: 1600 (rpm)
